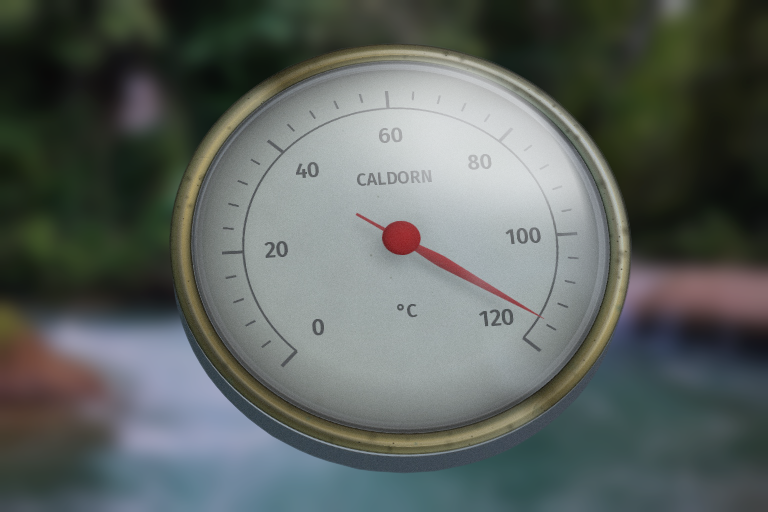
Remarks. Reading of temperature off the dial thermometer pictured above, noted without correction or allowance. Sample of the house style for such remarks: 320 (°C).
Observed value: 116 (°C)
